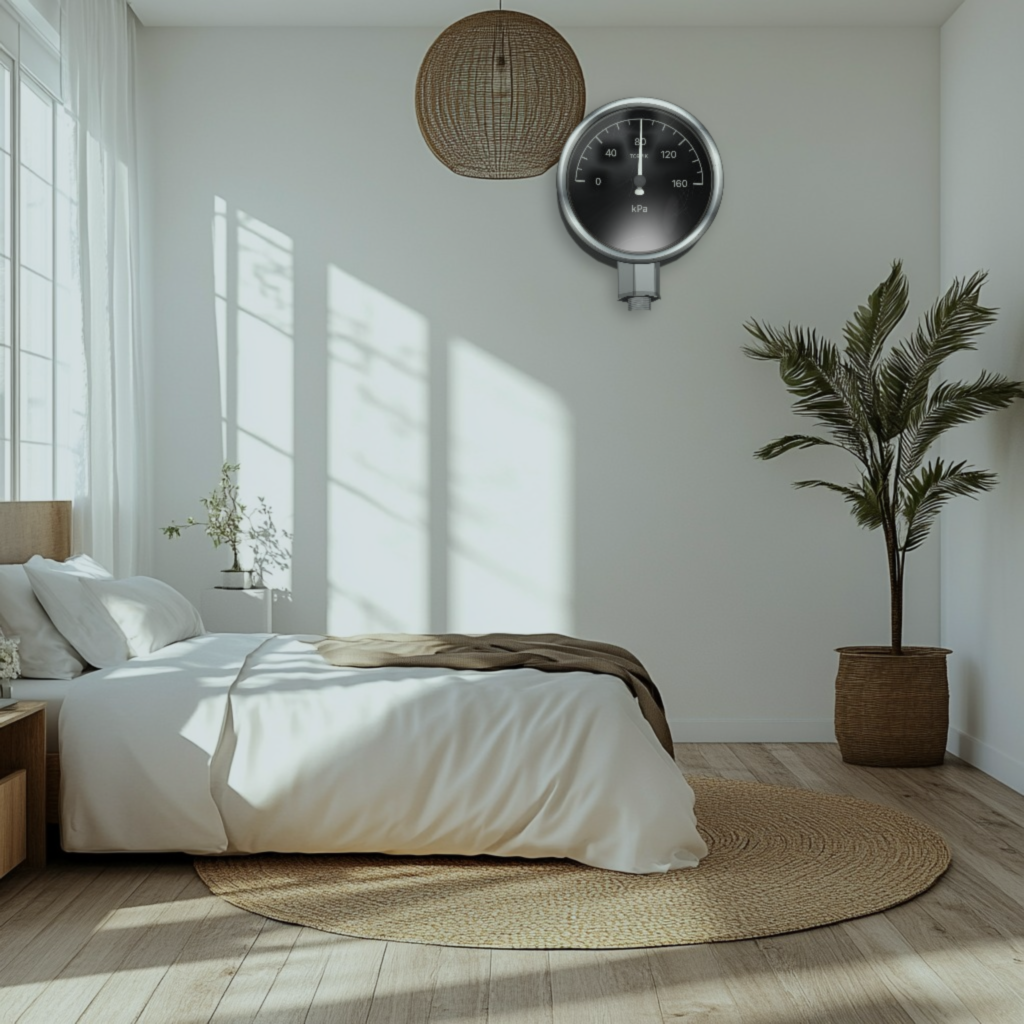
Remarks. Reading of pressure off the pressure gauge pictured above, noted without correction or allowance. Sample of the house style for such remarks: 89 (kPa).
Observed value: 80 (kPa)
